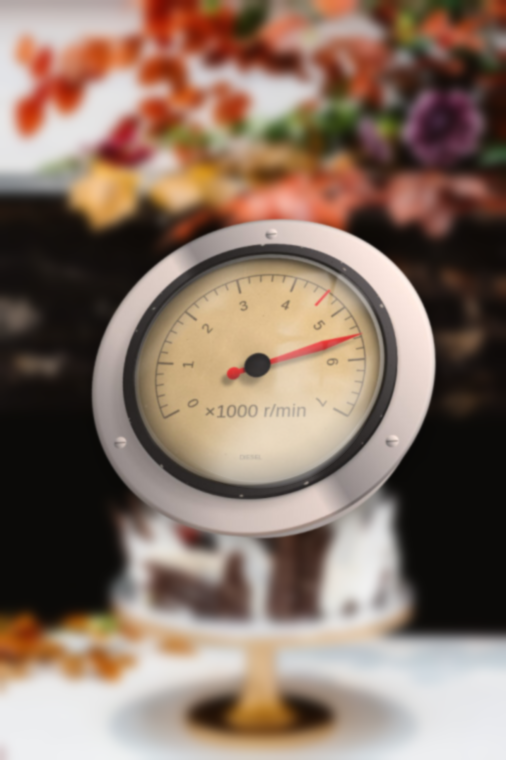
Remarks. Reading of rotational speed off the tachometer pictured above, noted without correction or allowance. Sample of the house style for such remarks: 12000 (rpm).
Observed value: 5600 (rpm)
